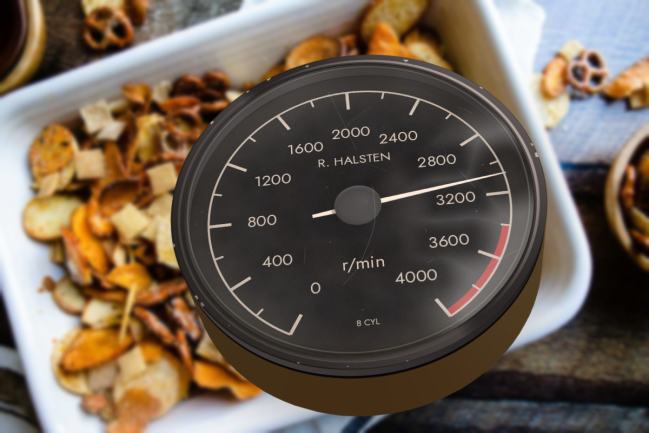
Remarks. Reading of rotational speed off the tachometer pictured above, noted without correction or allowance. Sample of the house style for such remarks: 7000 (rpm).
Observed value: 3100 (rpm)
